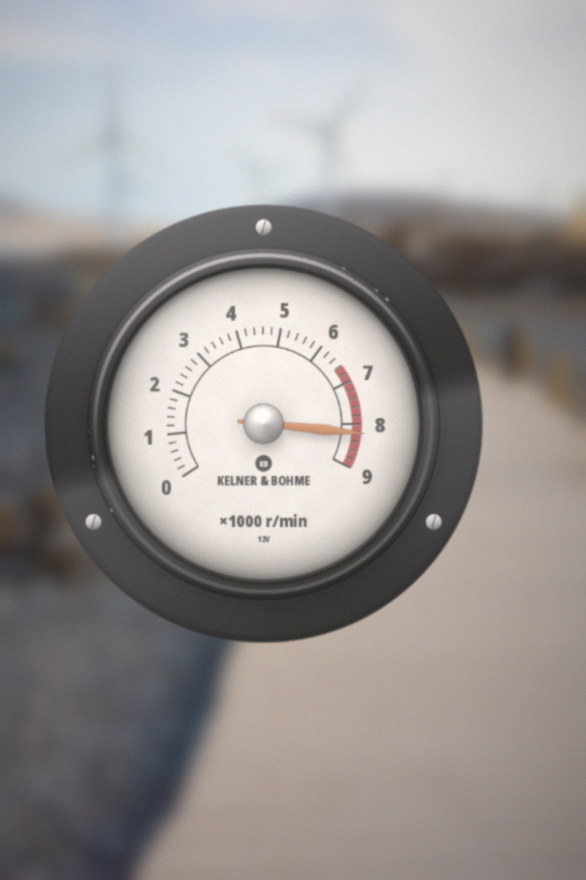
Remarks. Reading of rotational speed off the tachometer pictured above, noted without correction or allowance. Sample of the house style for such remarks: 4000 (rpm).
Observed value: 8200 (rpm)
